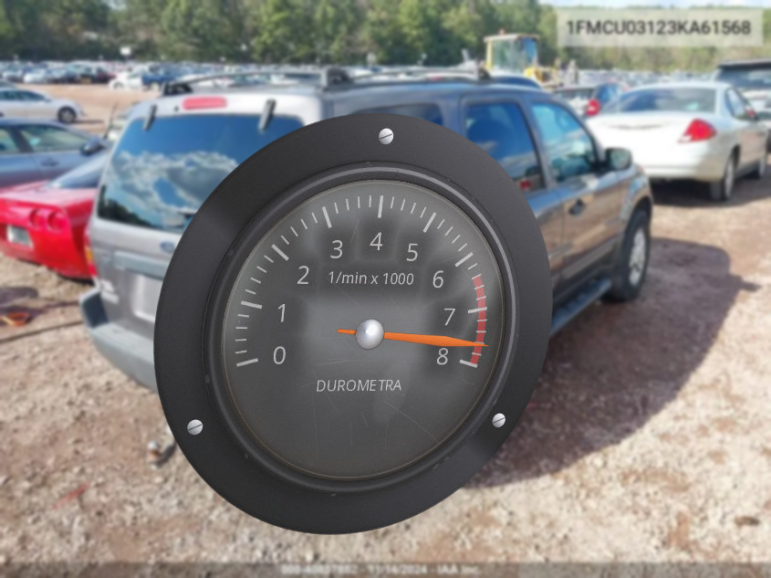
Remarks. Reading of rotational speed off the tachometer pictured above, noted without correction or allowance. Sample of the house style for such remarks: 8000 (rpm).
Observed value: 7600 (rpm)
